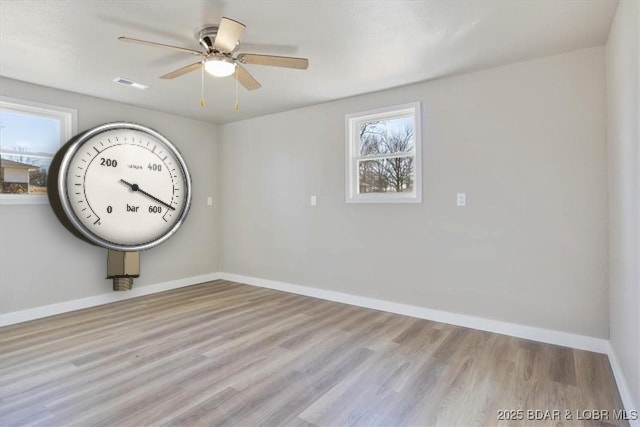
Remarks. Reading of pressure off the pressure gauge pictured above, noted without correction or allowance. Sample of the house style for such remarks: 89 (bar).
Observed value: 560 (bar)
